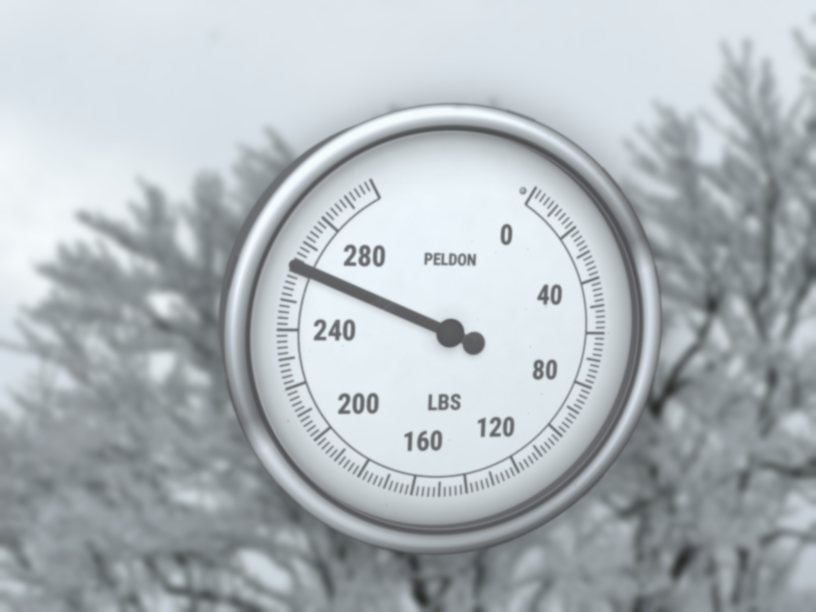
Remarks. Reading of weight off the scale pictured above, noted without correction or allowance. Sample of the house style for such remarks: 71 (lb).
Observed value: 262 (lb)
